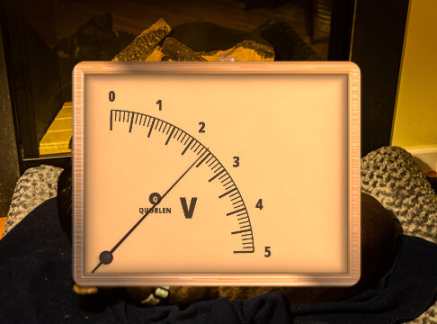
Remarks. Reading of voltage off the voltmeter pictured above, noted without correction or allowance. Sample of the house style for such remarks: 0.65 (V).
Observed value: 2.4 (V)
